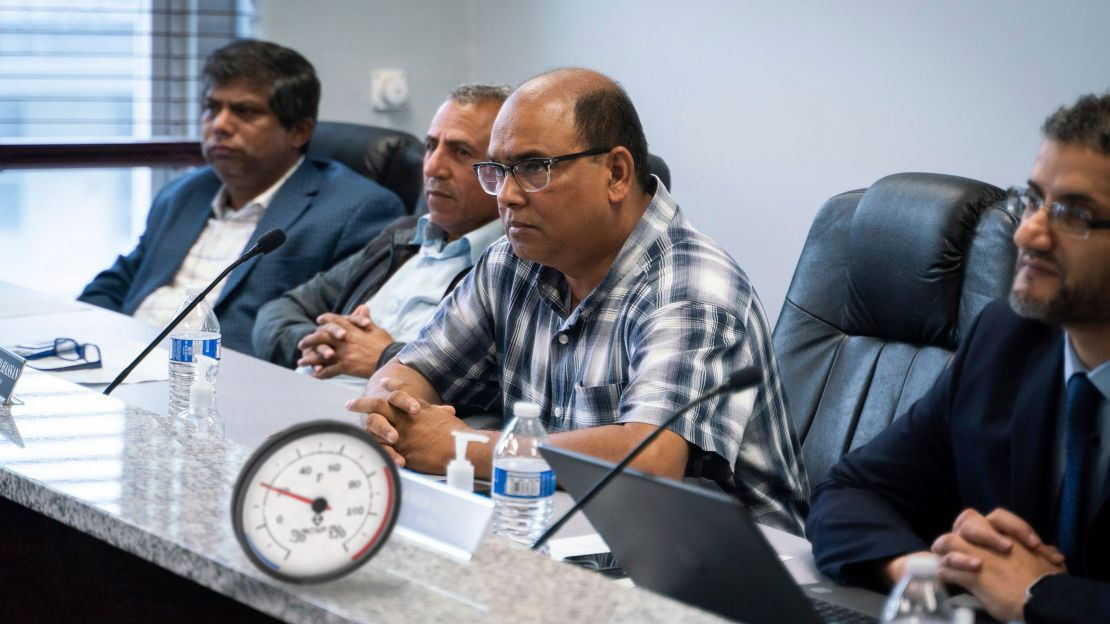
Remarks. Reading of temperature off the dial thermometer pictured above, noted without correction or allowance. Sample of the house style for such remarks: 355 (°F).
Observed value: 20 (°F)
